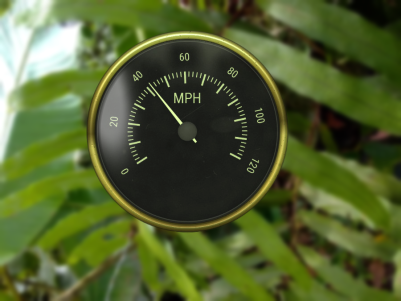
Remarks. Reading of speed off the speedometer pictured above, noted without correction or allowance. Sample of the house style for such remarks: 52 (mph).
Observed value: 42 (mph)
